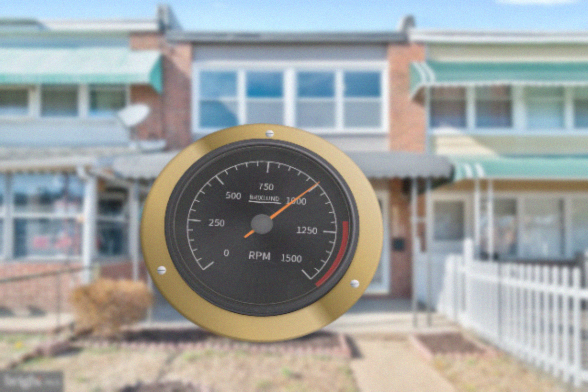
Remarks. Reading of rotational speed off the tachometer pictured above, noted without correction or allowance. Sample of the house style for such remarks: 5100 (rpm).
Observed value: 1000 (rpm)
